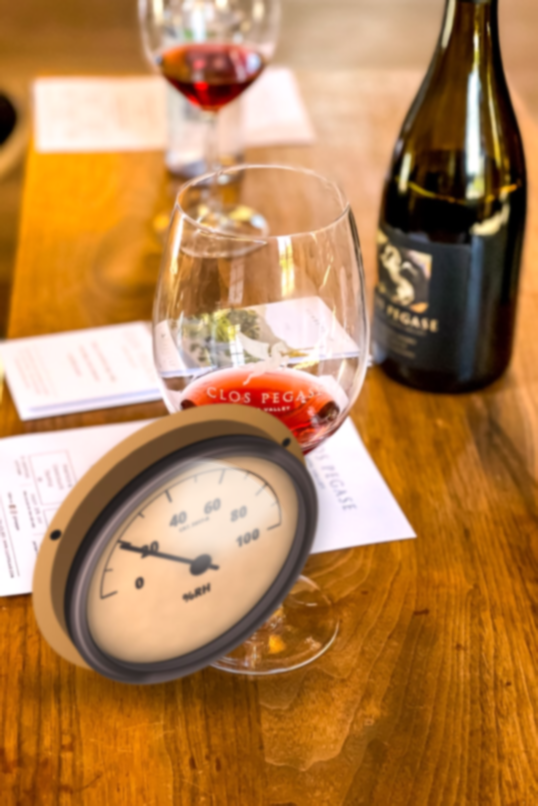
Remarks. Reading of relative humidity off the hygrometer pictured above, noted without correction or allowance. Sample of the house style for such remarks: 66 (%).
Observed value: 20 (%)
